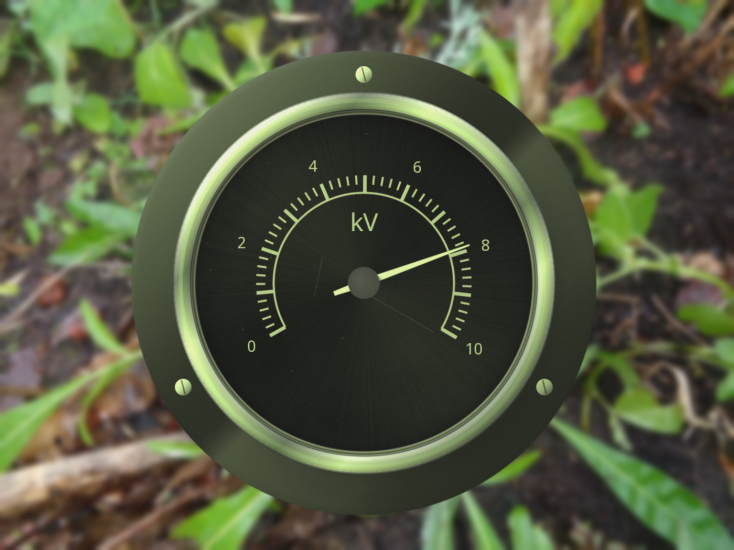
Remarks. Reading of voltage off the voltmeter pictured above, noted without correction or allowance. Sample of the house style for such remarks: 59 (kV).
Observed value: 7.9 (kV)
